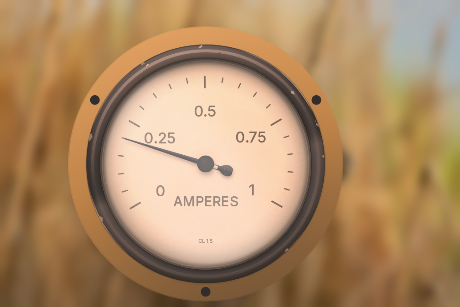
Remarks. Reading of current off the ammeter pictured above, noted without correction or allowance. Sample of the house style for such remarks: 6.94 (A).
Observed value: 0.2 (A)
